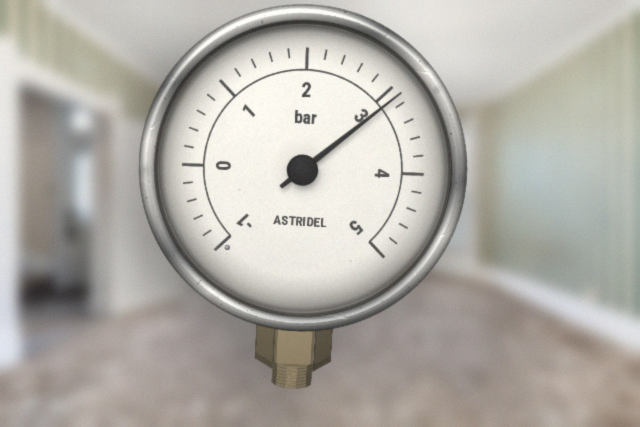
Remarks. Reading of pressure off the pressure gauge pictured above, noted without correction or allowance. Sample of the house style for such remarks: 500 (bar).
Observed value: 3.1 (bar)
